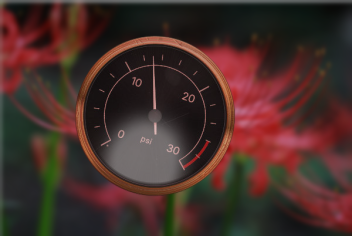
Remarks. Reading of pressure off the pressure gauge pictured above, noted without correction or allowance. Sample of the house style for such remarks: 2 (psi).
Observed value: 13 (psi)
